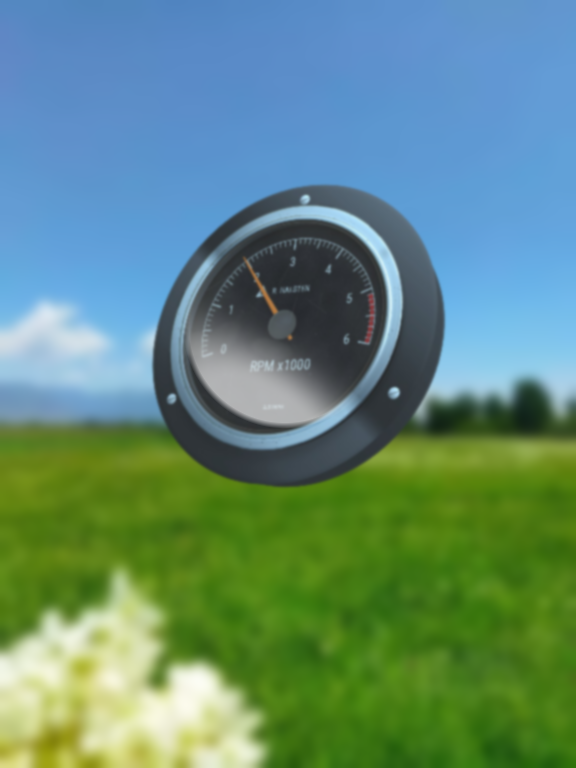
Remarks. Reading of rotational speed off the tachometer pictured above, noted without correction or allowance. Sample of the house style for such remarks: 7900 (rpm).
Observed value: 2000 (rpm)
